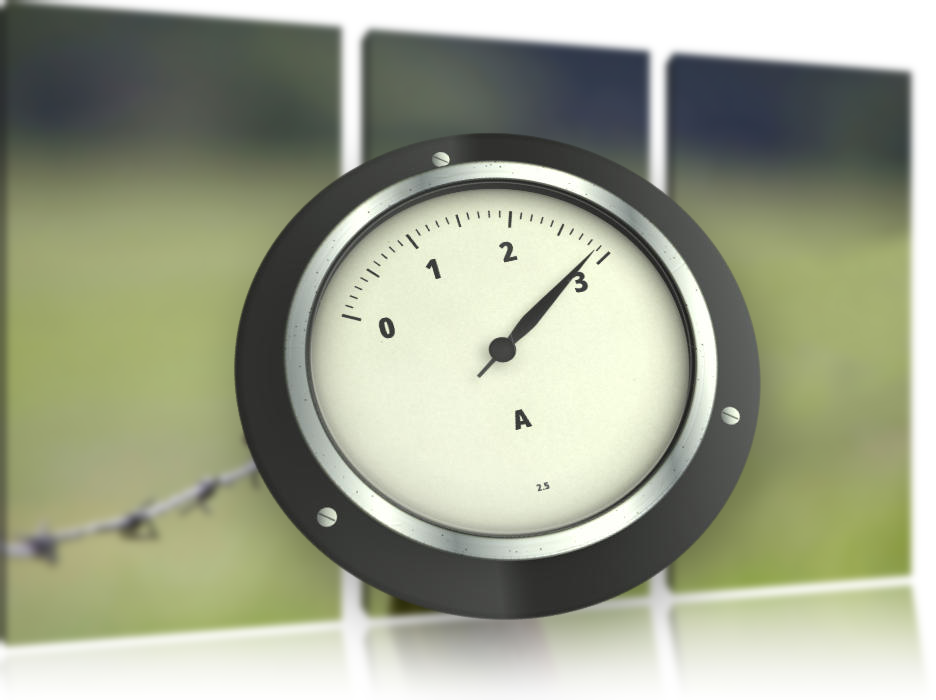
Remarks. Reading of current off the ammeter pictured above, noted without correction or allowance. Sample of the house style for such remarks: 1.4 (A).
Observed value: 2.9 (A)
